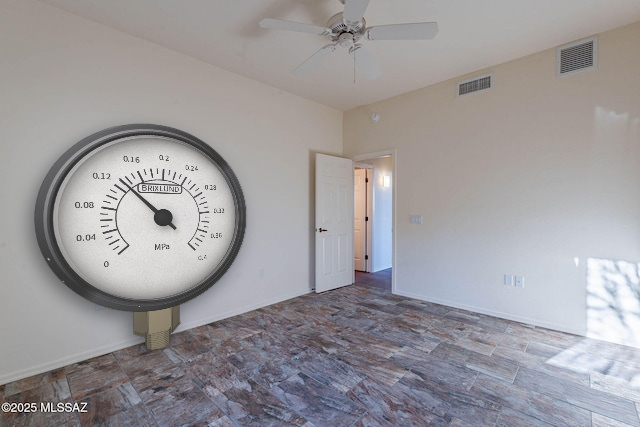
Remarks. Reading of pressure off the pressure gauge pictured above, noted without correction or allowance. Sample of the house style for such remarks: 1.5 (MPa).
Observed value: 0.13 (MPa)
